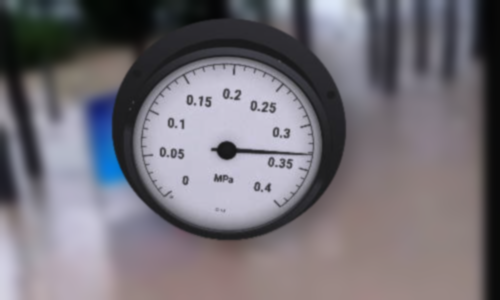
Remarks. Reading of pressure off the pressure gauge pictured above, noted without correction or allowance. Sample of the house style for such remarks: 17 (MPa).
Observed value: 0.33 (MPa)
